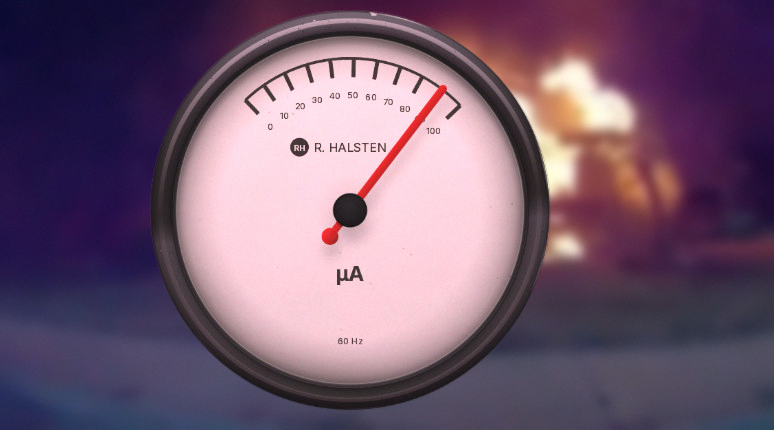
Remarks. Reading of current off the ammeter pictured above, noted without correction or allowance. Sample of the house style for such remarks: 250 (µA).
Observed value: 90 (µA)
